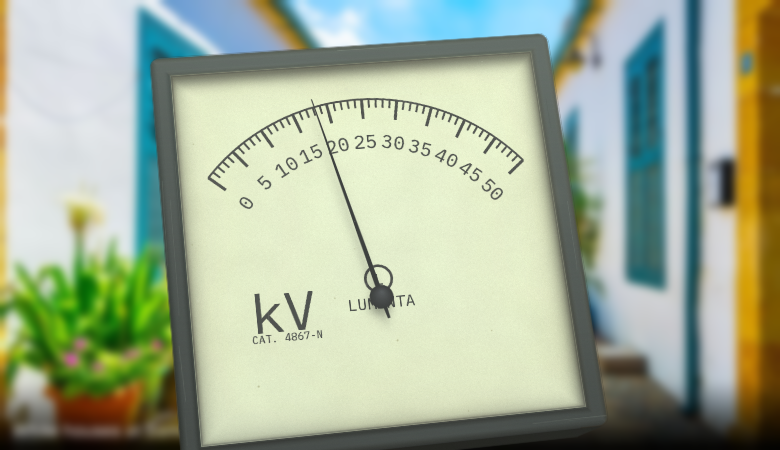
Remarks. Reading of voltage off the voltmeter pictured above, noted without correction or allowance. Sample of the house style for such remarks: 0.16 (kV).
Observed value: 18 (kV)
